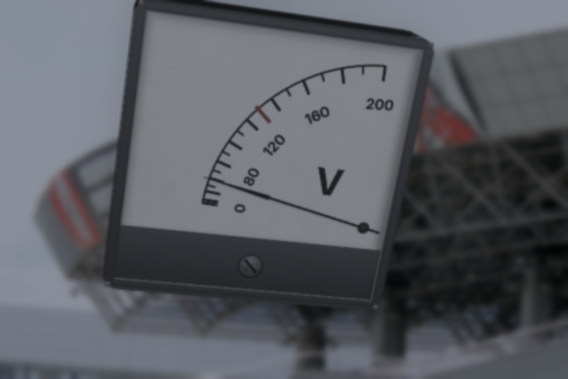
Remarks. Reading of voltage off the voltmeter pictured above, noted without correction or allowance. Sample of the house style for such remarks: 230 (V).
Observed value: 60 (V)
